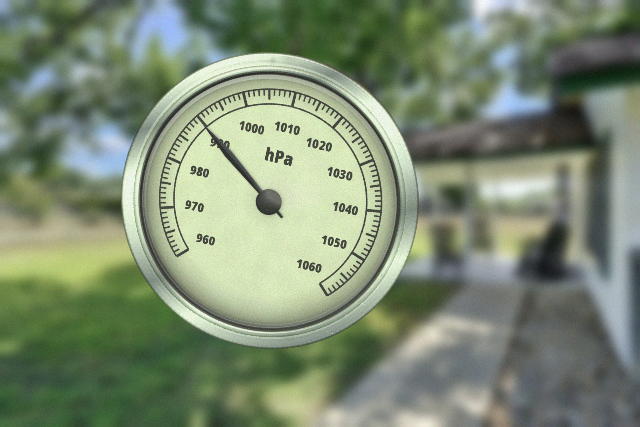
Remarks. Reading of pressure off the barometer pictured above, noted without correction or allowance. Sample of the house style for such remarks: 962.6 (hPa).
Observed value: 990 (hPa)
